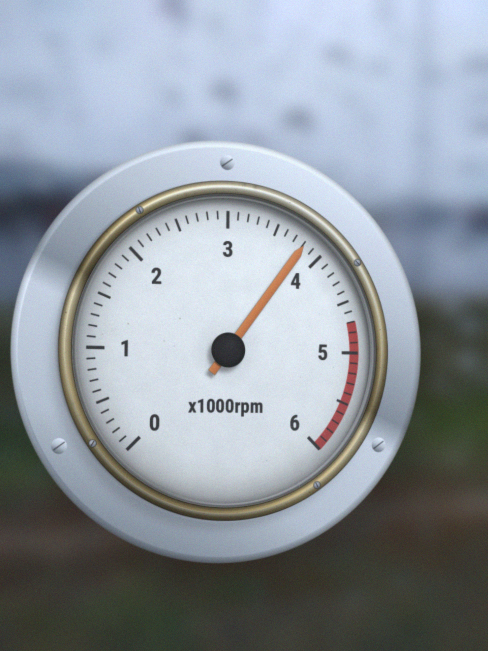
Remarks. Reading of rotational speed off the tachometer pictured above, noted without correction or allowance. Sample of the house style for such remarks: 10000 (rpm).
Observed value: 3800 (rpm)
